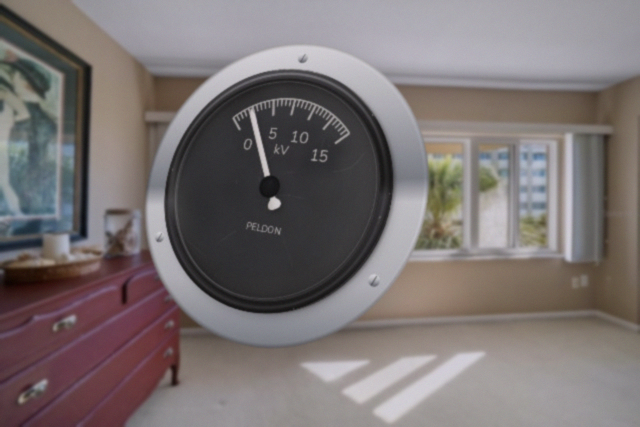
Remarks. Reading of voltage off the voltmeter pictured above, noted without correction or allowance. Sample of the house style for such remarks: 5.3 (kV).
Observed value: 2.5 (kV)
